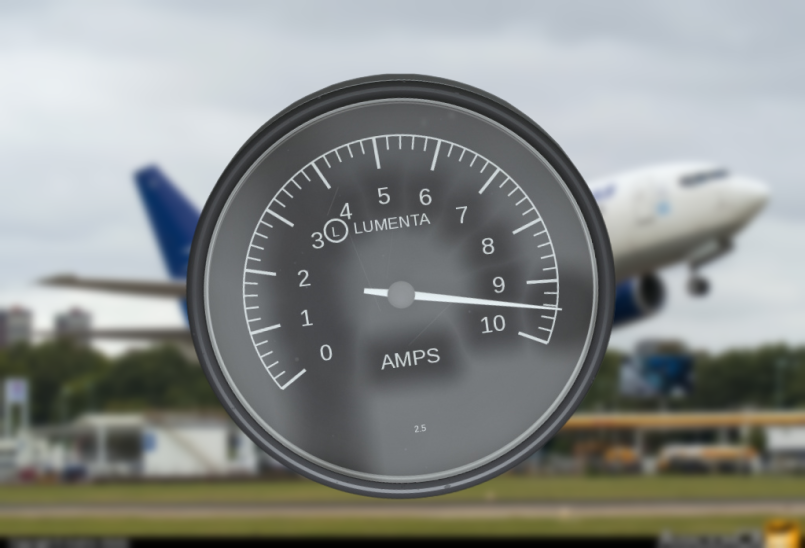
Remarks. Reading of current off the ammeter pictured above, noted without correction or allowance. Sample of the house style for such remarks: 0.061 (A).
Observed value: 9.4 (A)
